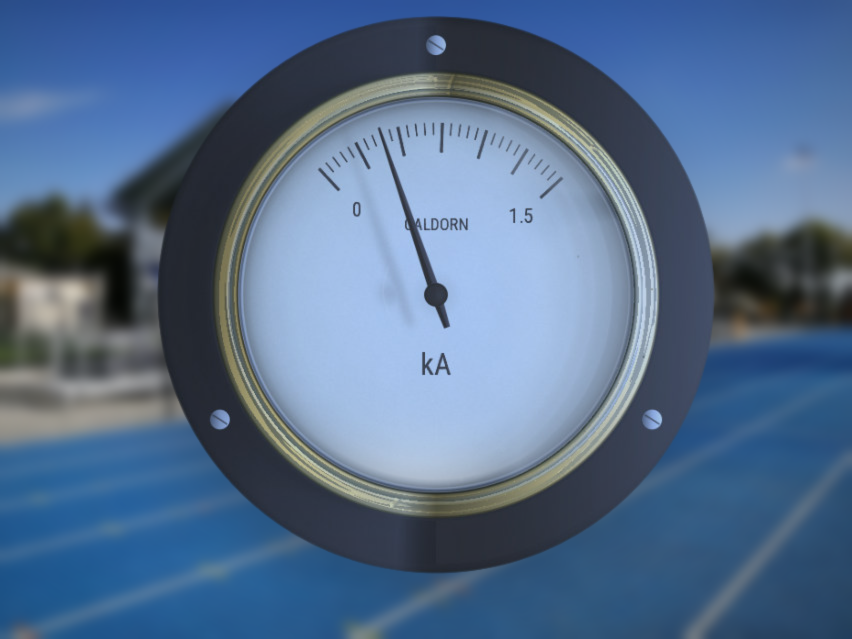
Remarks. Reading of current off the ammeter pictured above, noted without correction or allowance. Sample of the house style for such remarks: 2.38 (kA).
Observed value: 0.4 (kA)
